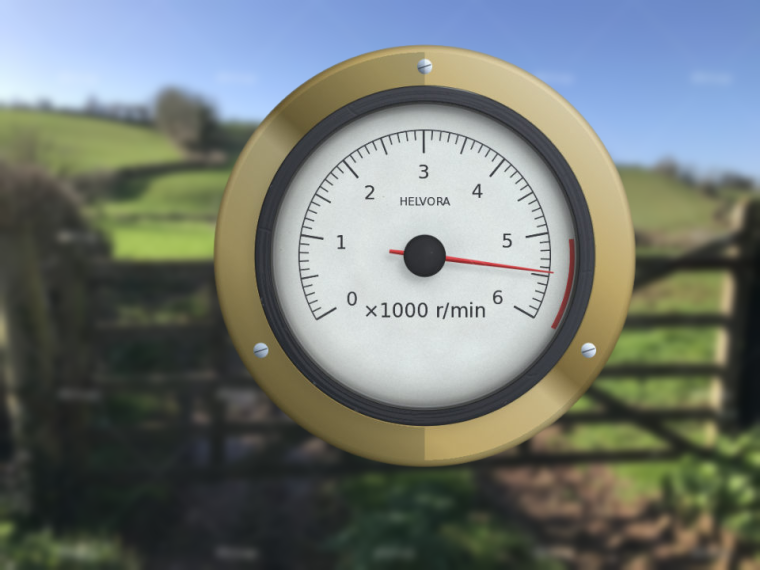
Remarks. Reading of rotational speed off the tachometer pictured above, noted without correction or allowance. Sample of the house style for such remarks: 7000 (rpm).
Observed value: 5450 (rpm)
